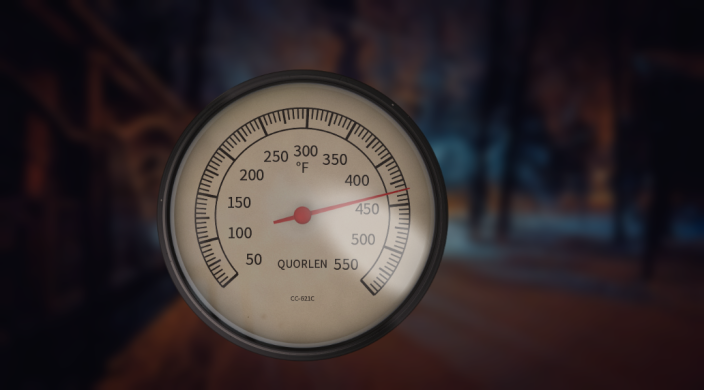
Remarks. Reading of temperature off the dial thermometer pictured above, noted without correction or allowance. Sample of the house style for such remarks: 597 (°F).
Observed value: 435 (°F)
